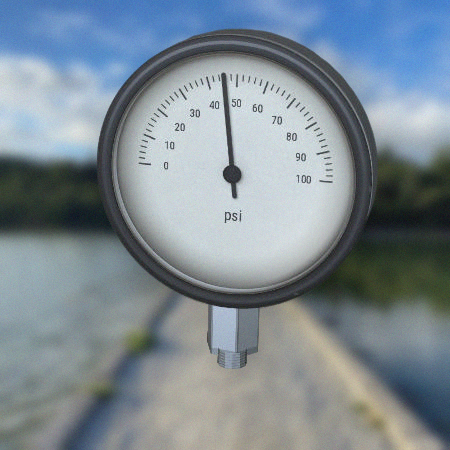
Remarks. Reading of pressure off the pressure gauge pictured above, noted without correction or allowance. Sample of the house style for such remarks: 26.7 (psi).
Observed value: 46 (psi)
